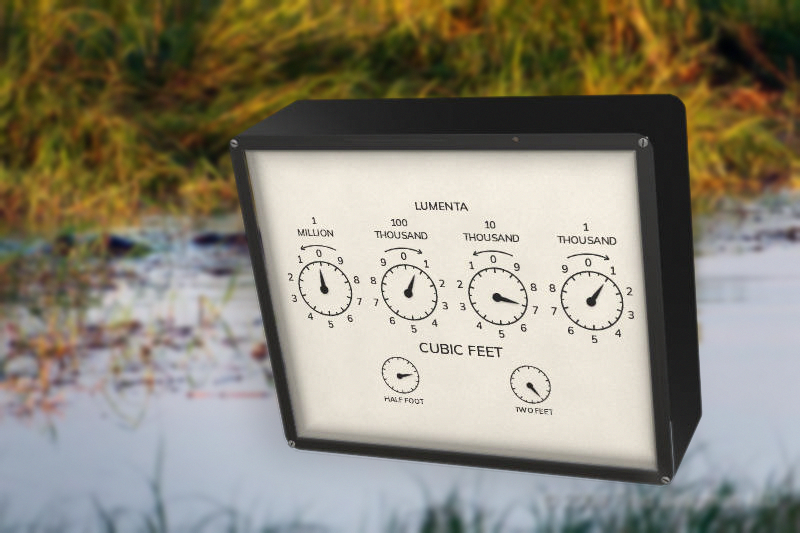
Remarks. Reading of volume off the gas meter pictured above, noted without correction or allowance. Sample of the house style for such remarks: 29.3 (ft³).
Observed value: 7100 (ft³)
